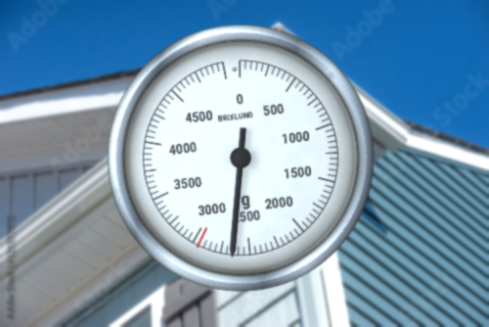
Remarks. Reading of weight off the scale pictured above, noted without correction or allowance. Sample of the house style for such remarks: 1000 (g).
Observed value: 2650 (g)
